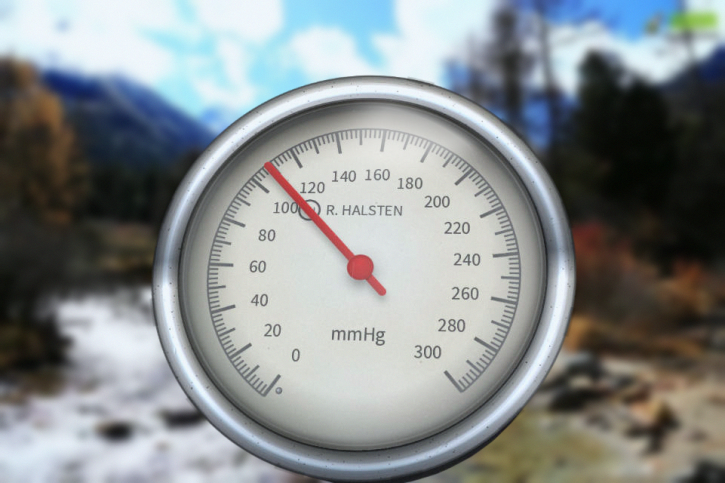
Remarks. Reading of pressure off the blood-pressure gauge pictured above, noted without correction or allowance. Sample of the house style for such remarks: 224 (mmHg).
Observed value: 108 (mmHg)
